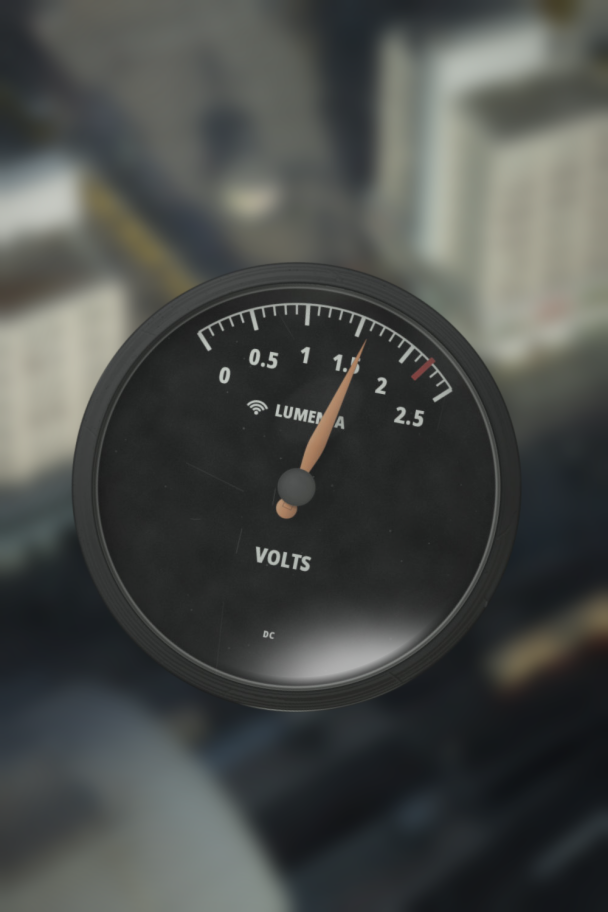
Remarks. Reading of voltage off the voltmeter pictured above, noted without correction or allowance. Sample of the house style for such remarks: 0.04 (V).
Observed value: 1.6 (V)
